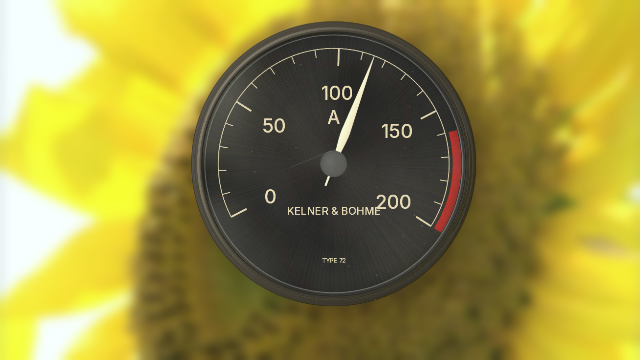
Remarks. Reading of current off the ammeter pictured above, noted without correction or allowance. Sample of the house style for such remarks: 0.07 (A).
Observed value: 115 (A)
